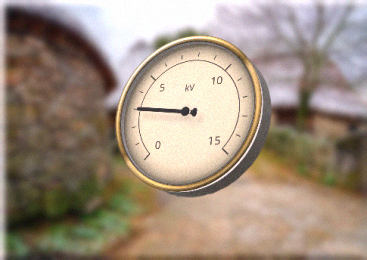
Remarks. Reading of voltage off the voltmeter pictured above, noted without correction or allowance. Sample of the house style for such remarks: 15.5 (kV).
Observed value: 3 (kV)
